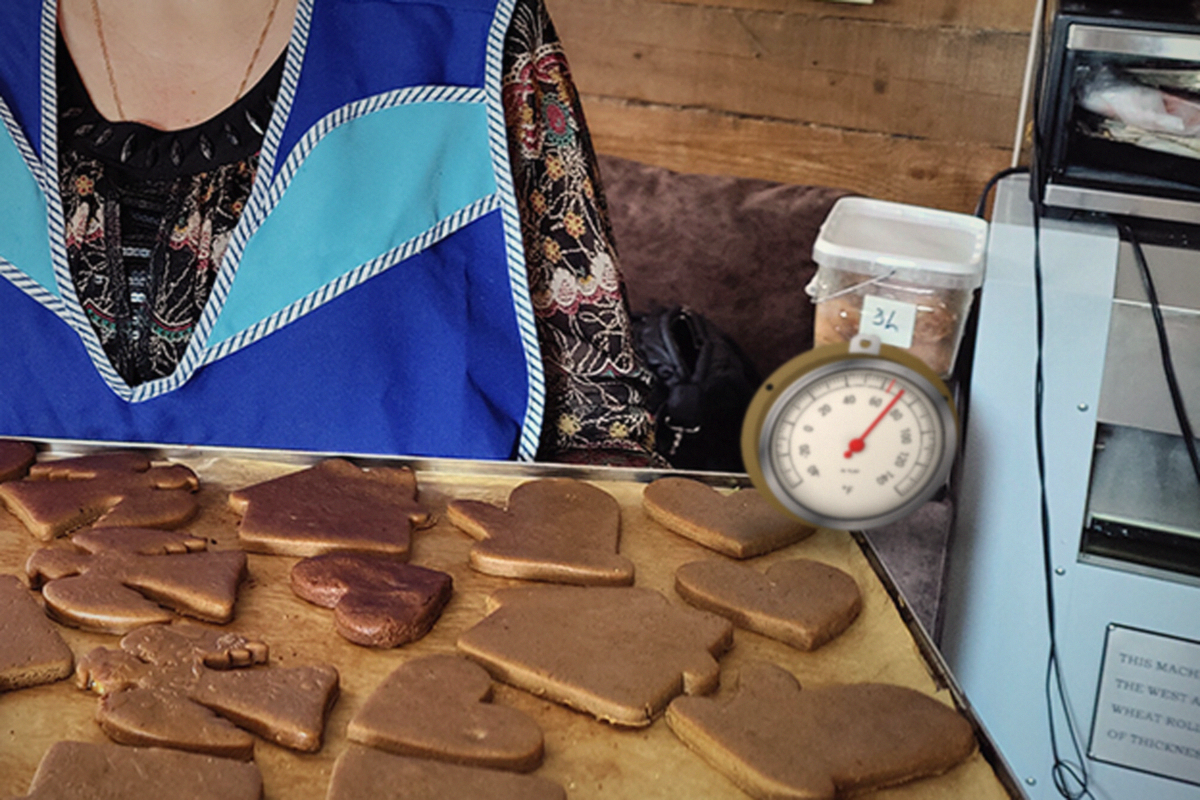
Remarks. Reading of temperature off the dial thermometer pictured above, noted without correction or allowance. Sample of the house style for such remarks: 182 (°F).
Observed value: 70 (°F)
